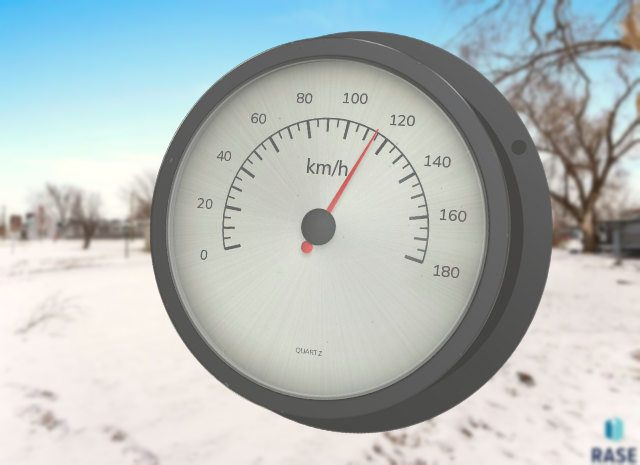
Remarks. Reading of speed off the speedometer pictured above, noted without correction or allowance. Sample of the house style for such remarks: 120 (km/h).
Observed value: 115 (km/h)
